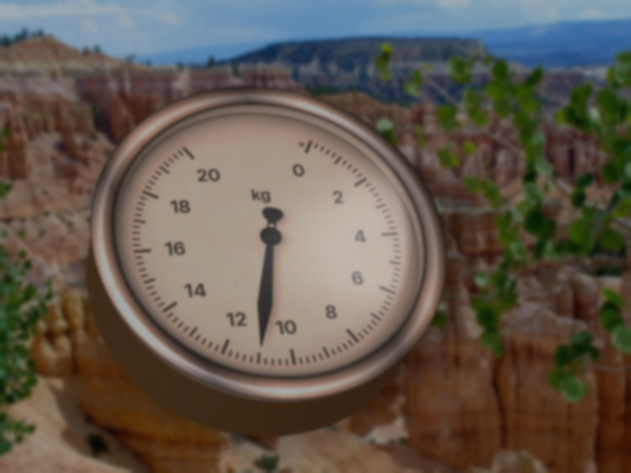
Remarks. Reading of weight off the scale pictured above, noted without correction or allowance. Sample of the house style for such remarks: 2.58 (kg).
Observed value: 11 (kg)
